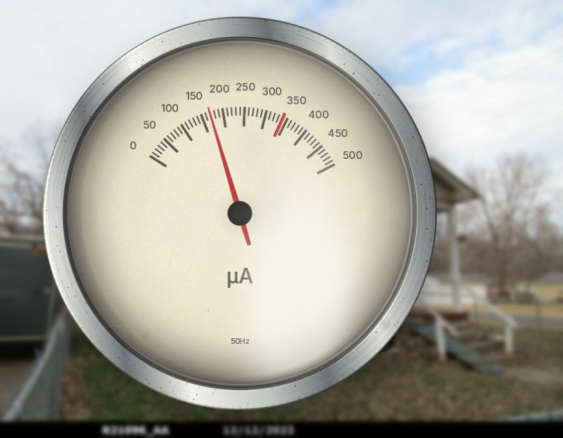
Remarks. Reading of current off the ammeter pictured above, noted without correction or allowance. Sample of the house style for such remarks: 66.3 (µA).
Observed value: 170 (µA)
